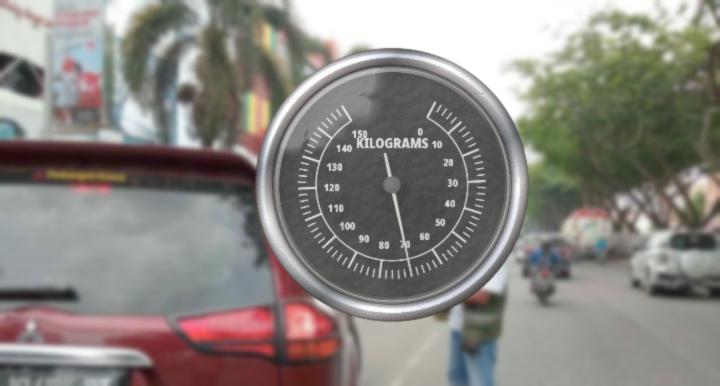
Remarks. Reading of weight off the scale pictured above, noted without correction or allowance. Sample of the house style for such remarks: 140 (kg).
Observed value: 70 (kg)
